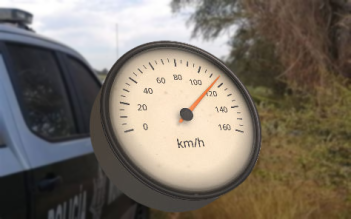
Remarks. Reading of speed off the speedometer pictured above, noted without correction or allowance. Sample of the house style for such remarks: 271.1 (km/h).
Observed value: 115 (km/h)
